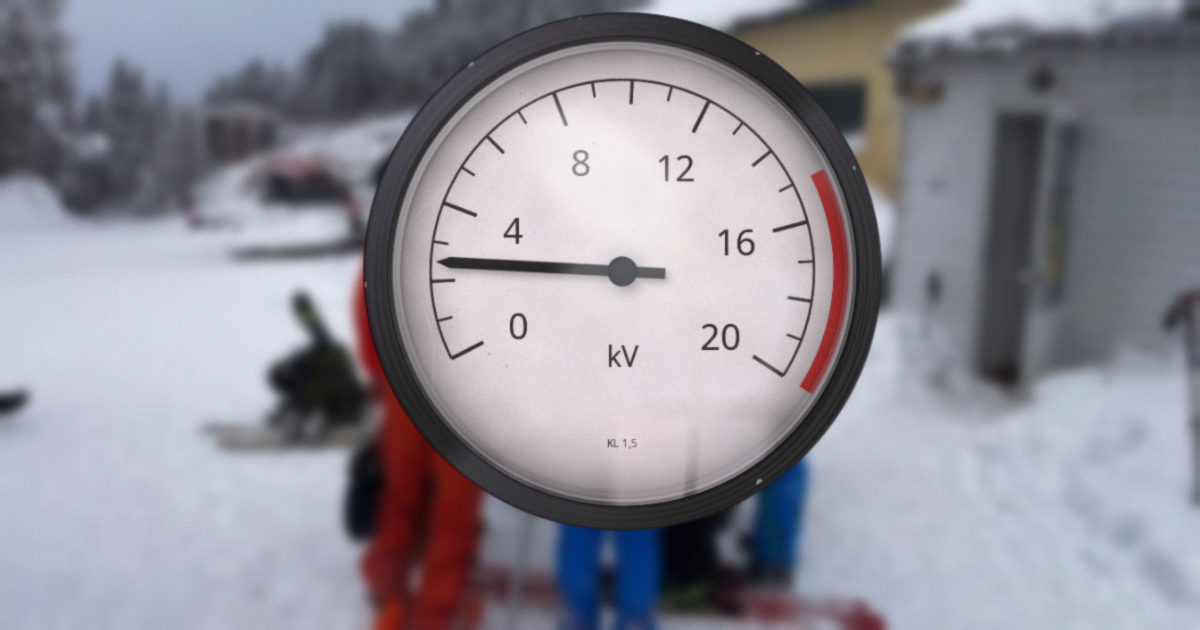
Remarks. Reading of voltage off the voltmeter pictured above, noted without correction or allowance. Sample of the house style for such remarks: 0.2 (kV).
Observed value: 2.5 (kV)
